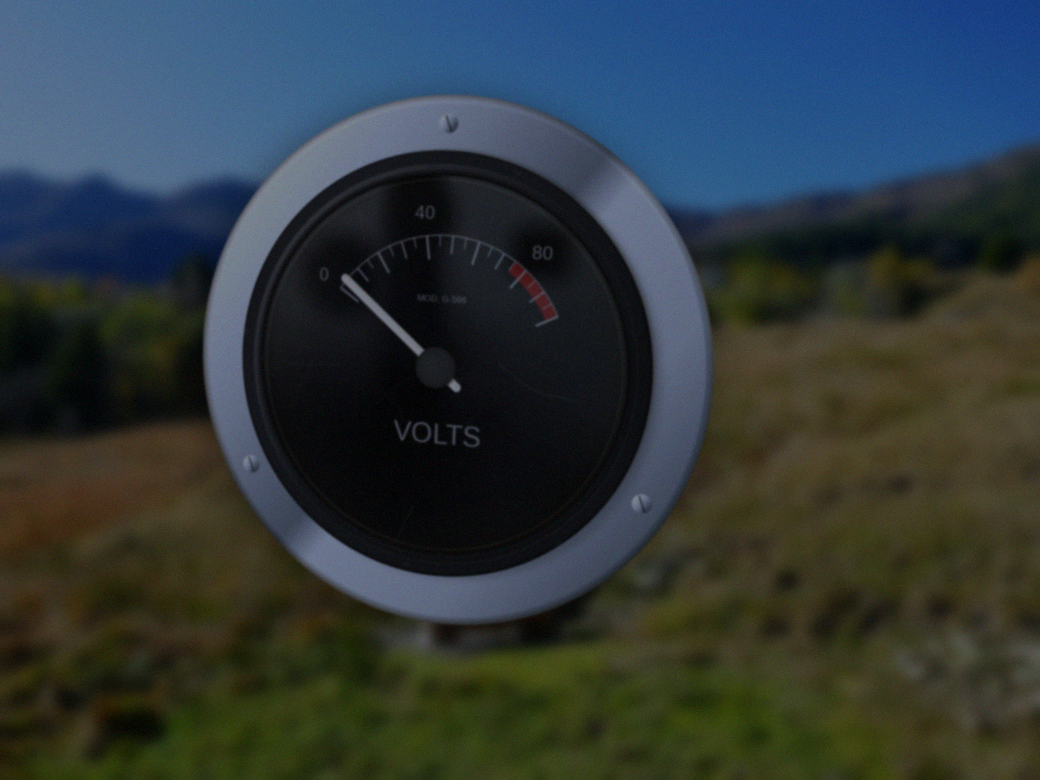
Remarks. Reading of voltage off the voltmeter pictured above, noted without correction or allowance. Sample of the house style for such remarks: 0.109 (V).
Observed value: 5 (V)
